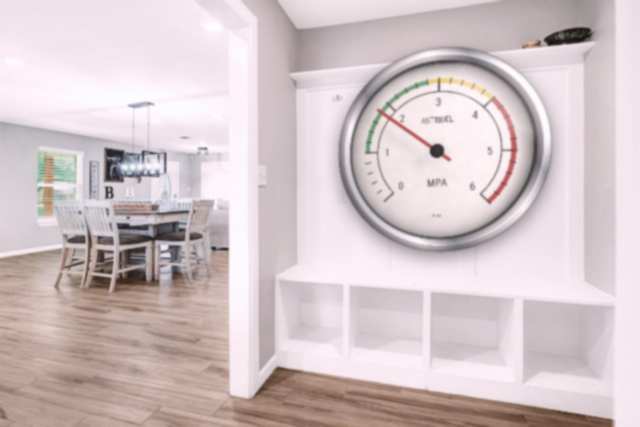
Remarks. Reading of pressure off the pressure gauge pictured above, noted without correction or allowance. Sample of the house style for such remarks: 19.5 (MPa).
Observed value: 1.8 (MPa)
